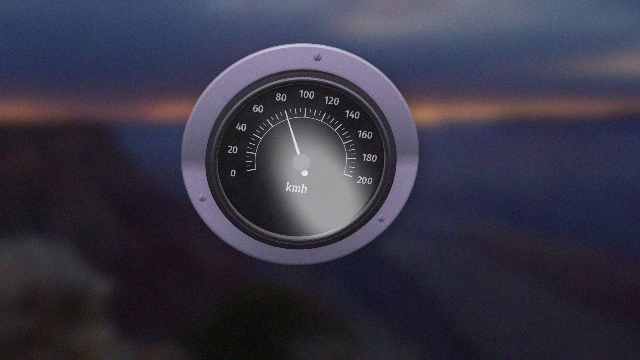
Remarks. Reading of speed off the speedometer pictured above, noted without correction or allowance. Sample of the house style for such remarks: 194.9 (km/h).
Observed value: 80 (km/h)
